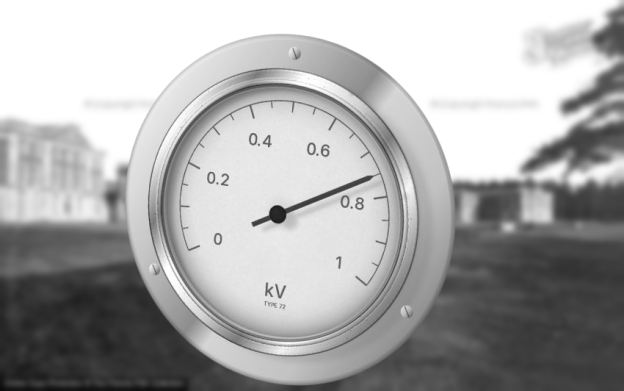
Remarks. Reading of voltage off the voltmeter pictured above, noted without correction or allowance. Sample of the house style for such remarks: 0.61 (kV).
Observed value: 0.75 (kV)
